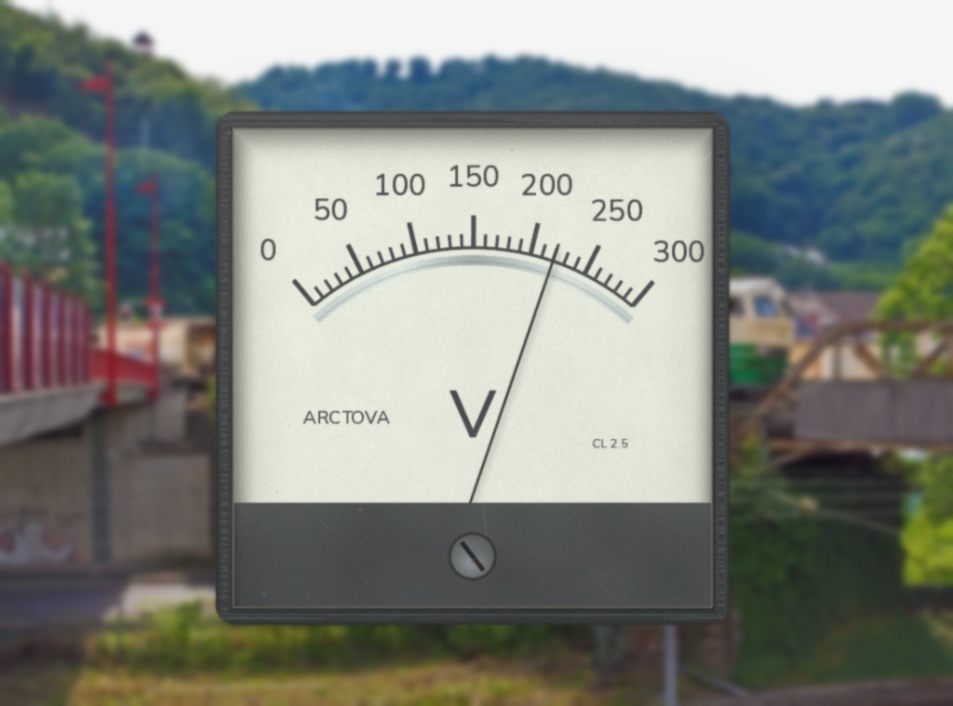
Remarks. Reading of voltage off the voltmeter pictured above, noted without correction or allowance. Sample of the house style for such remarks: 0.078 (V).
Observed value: 220 (V)
